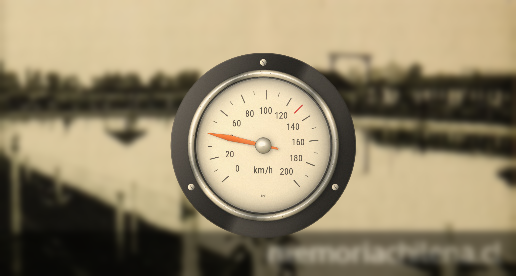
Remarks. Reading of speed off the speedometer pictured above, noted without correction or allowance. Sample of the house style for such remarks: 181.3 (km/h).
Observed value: 40 (km/h)
